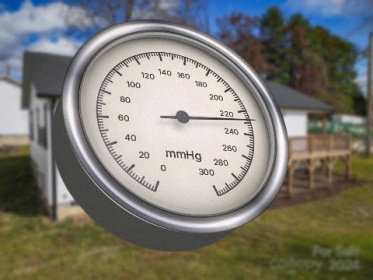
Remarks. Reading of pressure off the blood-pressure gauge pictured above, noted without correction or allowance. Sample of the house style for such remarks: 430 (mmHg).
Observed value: 230 (mmHg)
